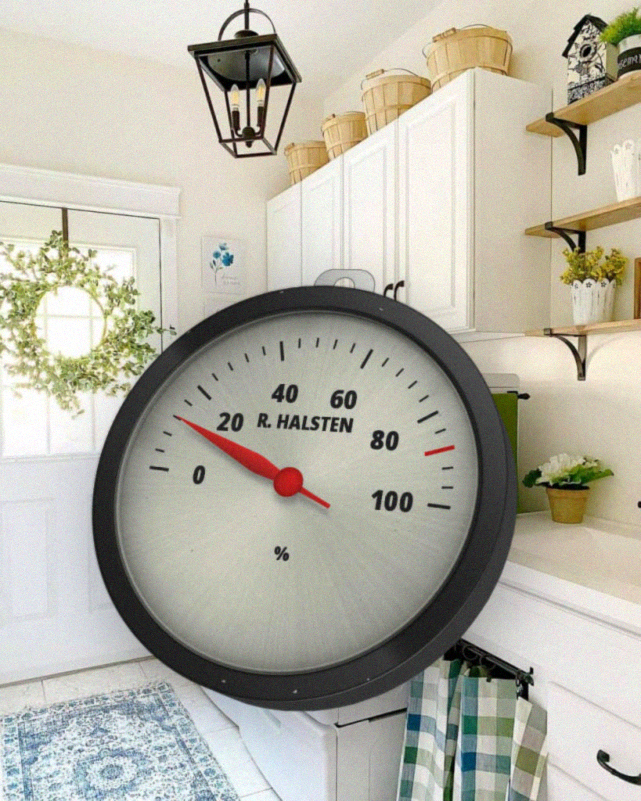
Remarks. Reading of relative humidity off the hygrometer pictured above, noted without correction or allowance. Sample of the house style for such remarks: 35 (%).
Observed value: 12 (%)
